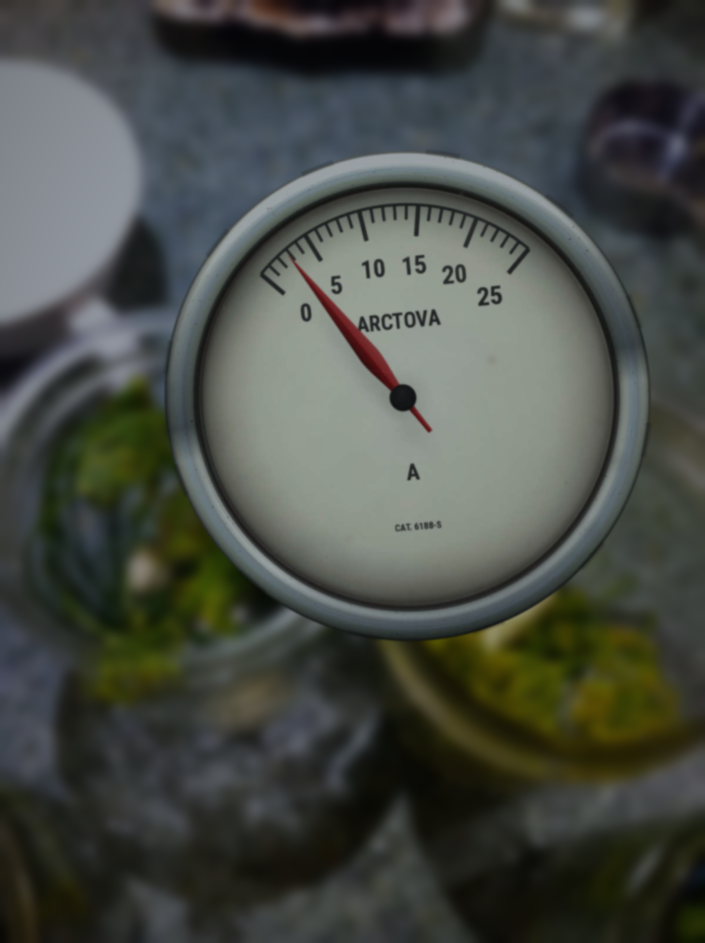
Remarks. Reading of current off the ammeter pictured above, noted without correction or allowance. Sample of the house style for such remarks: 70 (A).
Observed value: 3 (A)
